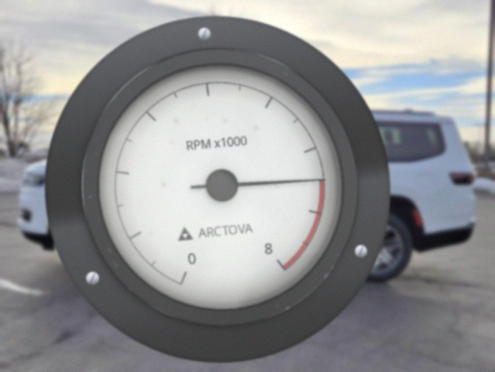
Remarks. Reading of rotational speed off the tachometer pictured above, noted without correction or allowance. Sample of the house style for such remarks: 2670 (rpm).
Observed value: 6500 (rpm)
